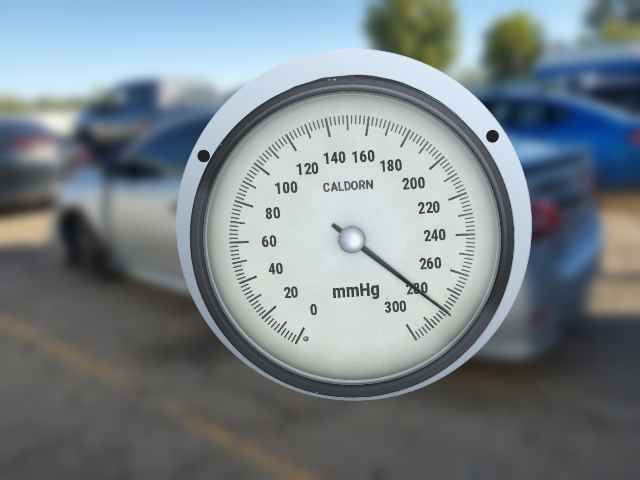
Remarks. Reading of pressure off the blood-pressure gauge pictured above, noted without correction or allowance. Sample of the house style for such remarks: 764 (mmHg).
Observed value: 280 (mmHg)
